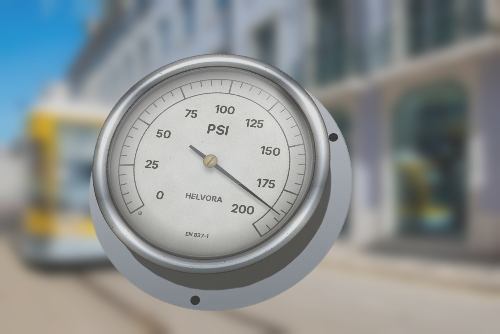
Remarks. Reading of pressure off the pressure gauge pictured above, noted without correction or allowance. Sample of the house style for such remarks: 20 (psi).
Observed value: 187.5 (psi)
